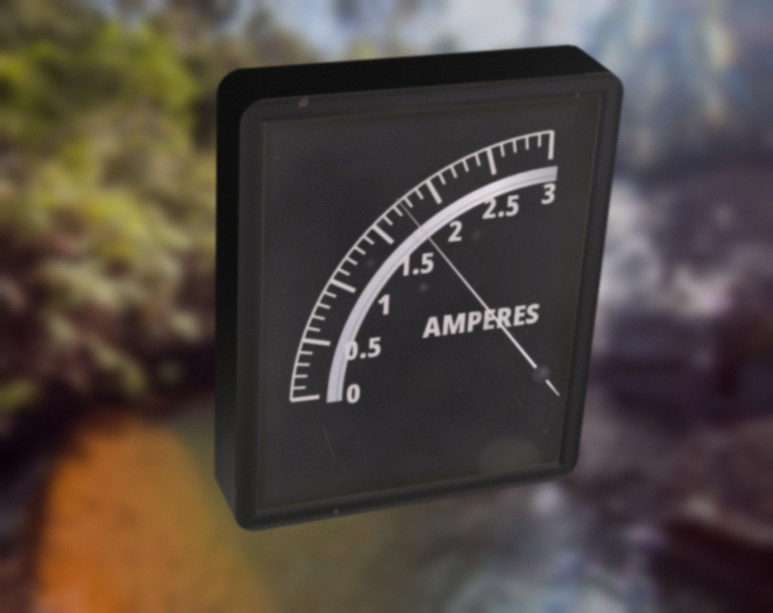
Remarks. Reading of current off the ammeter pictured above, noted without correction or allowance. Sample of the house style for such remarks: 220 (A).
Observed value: 1.75 (A)
